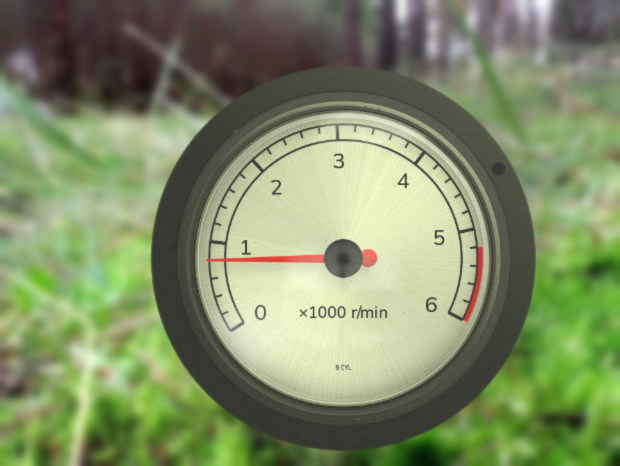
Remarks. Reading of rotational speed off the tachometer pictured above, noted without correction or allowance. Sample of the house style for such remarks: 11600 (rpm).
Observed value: 800 (rpm)
